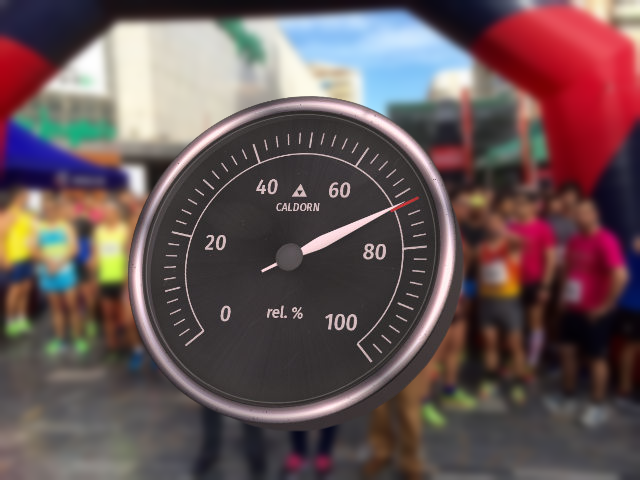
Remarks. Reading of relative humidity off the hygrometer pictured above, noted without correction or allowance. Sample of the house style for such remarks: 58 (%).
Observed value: 72 (%)
